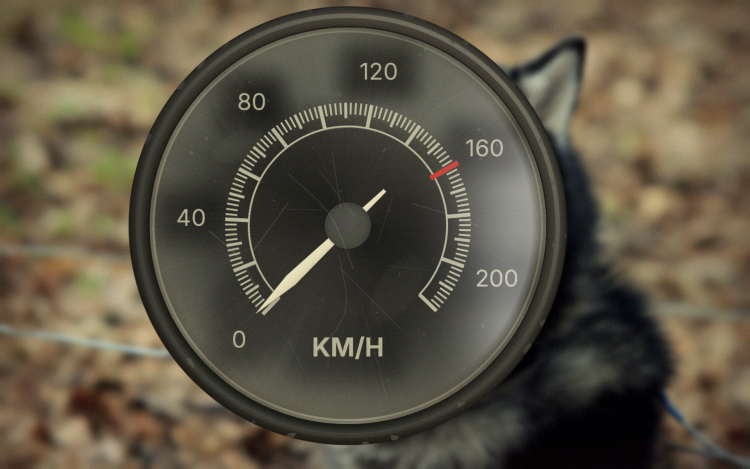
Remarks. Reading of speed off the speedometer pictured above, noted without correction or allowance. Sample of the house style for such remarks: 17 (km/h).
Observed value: 2 (km/h)
